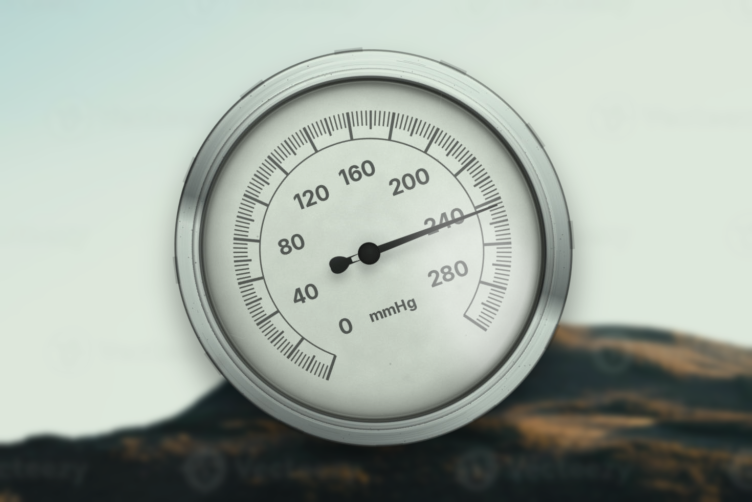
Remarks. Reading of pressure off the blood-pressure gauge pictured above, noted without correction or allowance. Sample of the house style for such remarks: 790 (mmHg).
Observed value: 242 (mmHg)
